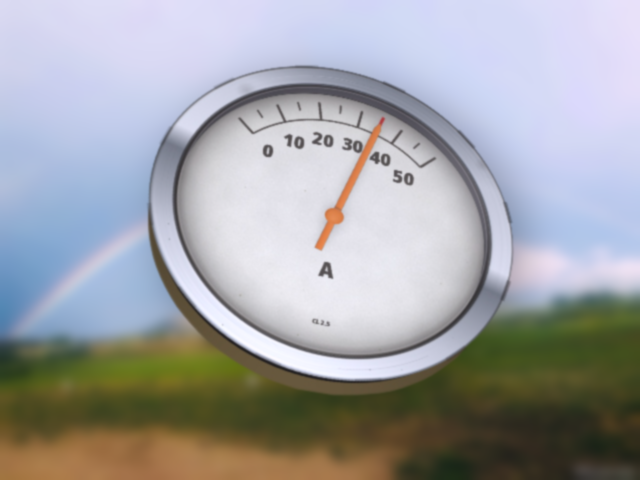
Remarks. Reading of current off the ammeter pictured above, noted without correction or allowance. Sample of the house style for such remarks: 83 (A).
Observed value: 35 (A)
